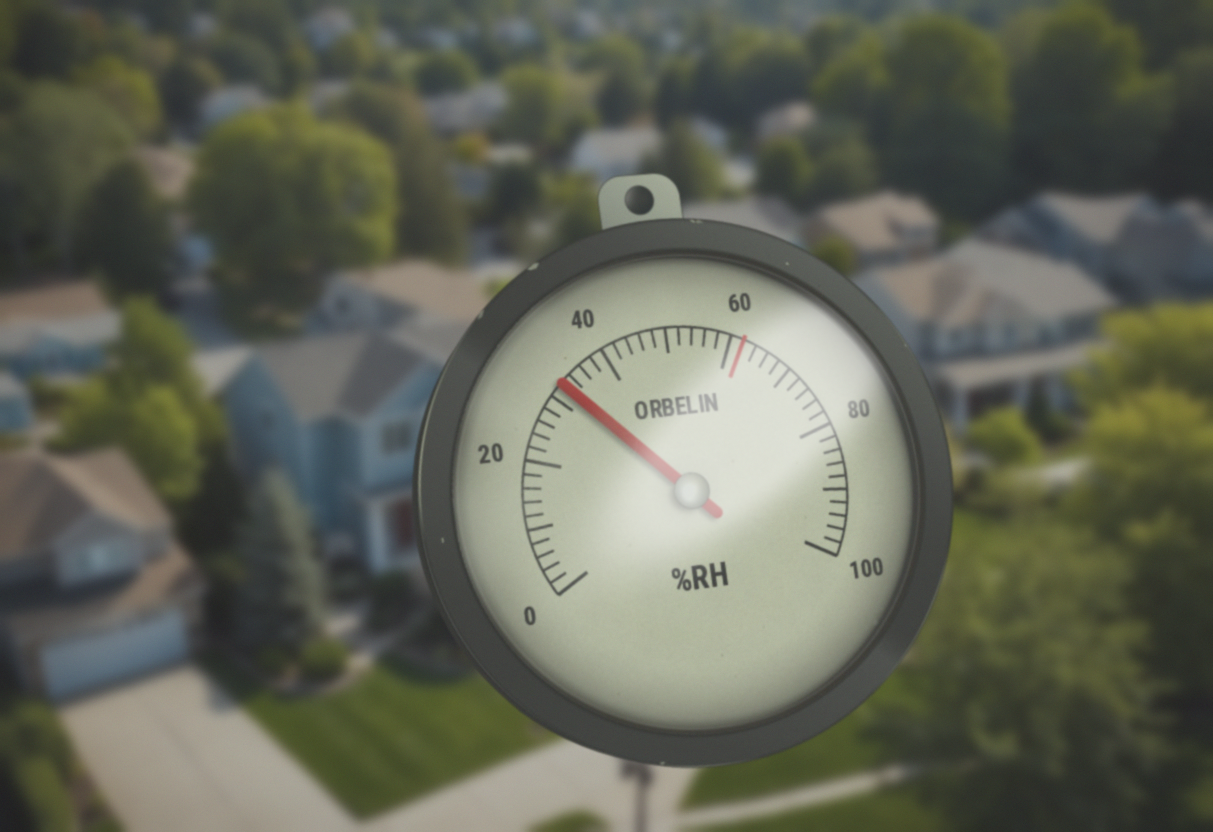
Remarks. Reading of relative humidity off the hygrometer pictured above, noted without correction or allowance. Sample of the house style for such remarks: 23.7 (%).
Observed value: 32 (%)
